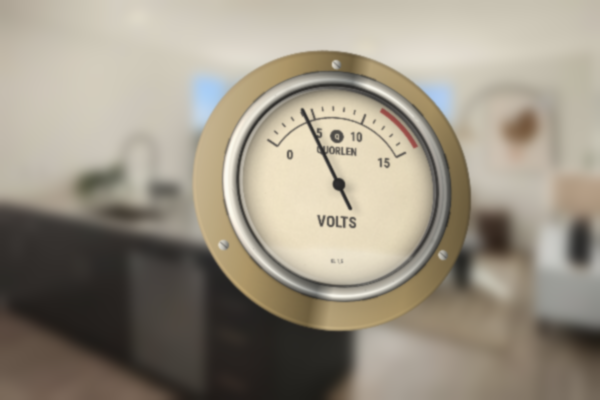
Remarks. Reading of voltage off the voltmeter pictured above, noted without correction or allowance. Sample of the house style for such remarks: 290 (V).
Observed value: 4 (V)
